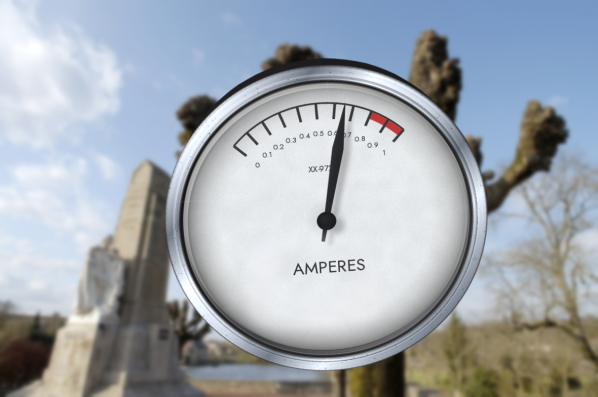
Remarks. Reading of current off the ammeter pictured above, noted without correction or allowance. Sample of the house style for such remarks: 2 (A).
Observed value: 0.65 (A)
